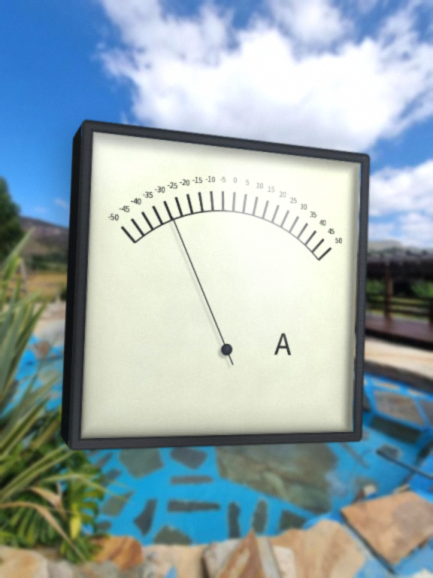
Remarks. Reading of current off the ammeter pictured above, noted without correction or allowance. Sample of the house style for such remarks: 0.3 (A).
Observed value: -30 (A)
